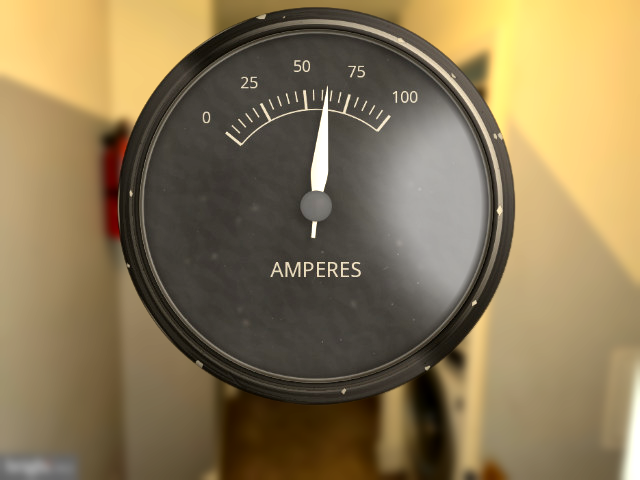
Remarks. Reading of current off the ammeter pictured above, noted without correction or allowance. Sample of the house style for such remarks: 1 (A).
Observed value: 62.5 (A)
